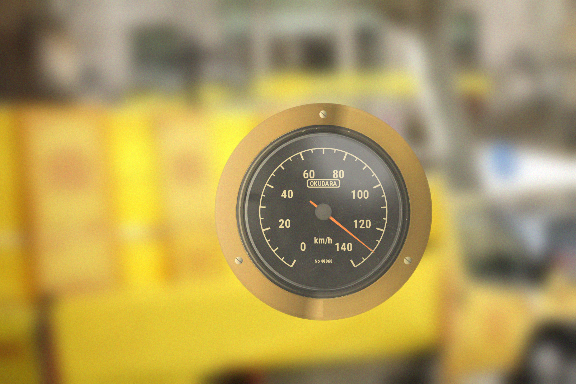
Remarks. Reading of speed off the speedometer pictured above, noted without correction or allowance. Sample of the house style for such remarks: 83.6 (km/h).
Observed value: 130 (km/h)
